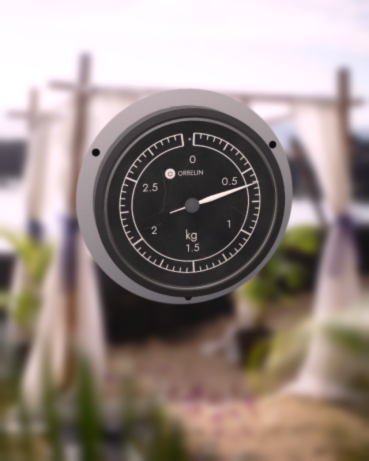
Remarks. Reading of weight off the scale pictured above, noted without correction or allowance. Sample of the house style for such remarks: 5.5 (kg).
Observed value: 0.6 (kg)
